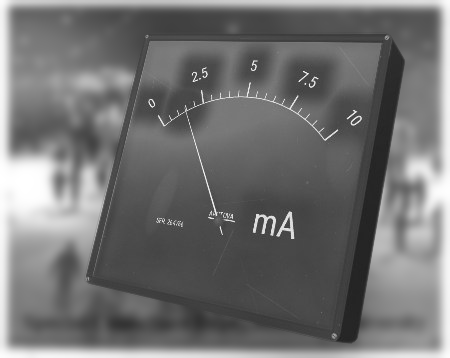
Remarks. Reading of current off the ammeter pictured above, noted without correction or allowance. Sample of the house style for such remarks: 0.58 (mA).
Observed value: 1.5 (mA)
